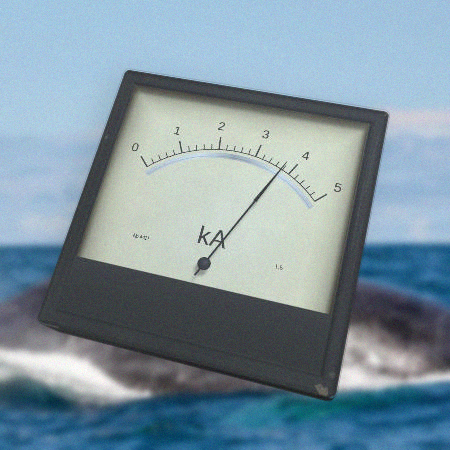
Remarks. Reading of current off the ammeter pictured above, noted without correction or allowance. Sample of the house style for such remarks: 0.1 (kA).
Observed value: 3.8 (kA)
